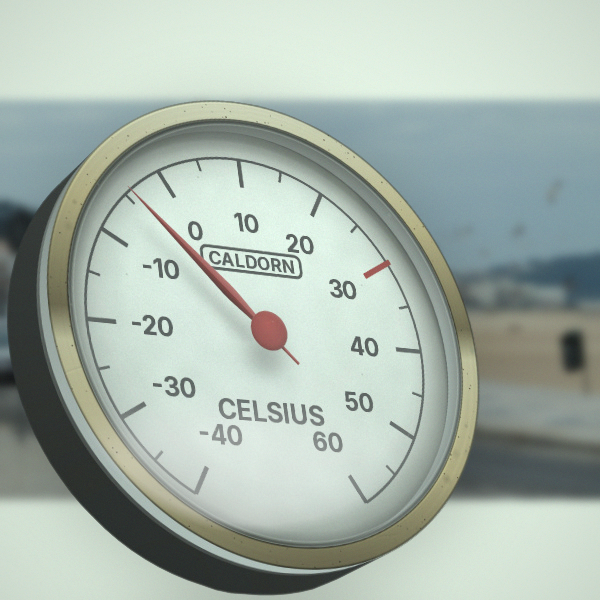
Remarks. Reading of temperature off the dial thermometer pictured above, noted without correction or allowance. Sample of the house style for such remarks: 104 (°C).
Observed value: -5 (°C)
